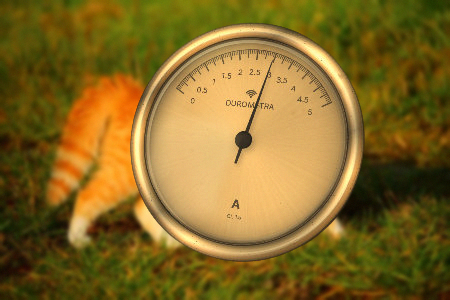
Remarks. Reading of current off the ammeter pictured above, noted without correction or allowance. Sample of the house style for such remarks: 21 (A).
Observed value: 3 (A)
